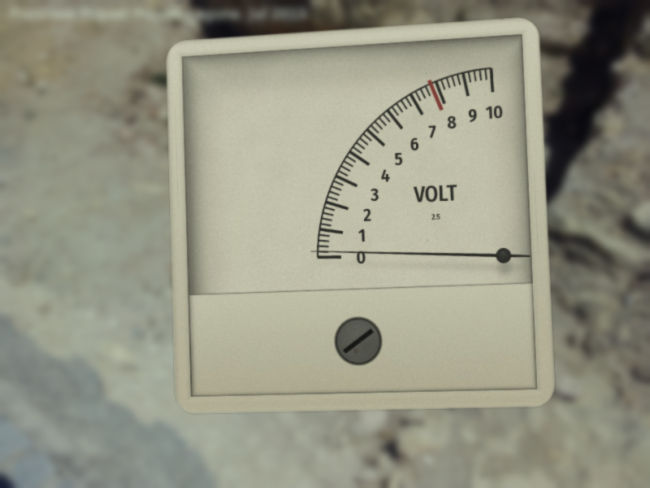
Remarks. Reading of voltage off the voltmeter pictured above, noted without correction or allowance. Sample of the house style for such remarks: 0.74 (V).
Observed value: 0.2 (V)
